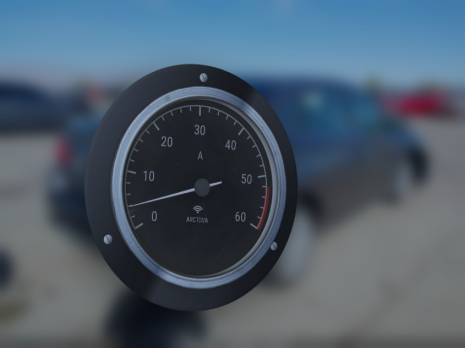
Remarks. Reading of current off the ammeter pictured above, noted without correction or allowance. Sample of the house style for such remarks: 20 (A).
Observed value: 4 (A)
